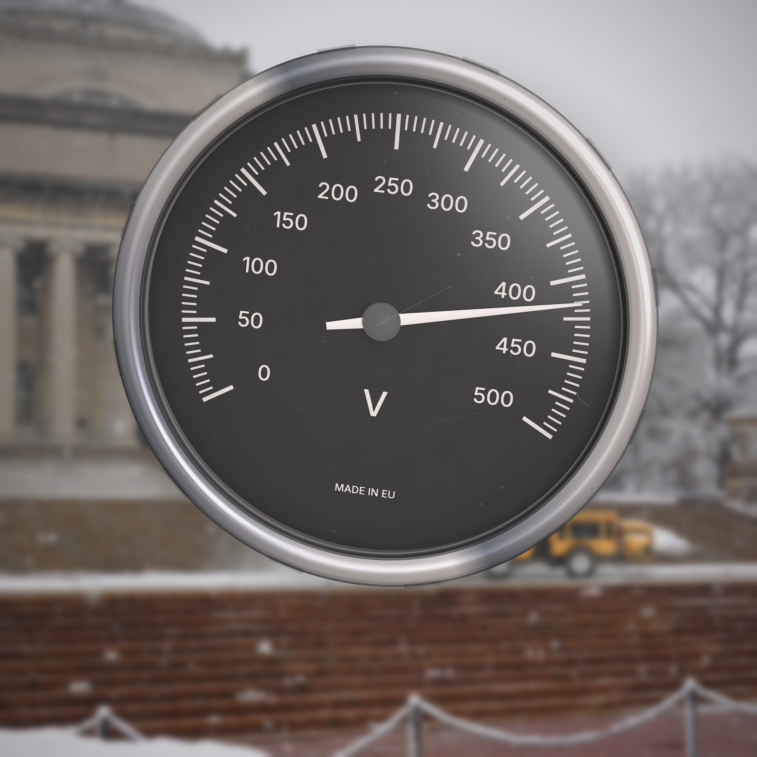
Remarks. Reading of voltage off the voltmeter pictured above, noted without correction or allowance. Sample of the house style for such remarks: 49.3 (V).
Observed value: 415 (V)
